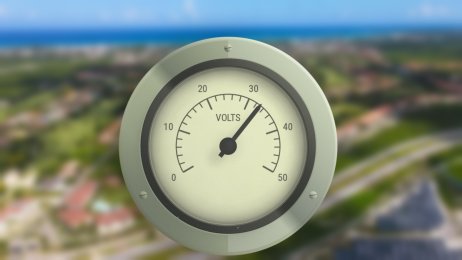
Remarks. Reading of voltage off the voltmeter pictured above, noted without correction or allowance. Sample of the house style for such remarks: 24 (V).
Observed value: 33 (V)
